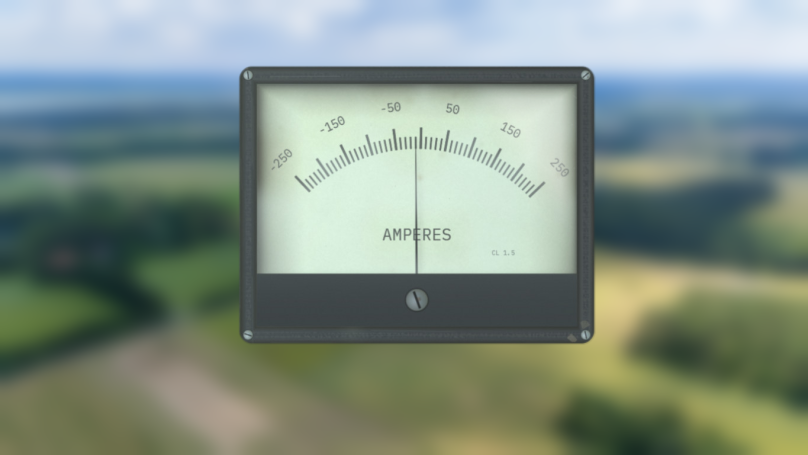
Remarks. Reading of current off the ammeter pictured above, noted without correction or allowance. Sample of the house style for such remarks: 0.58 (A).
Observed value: -10 (A)
